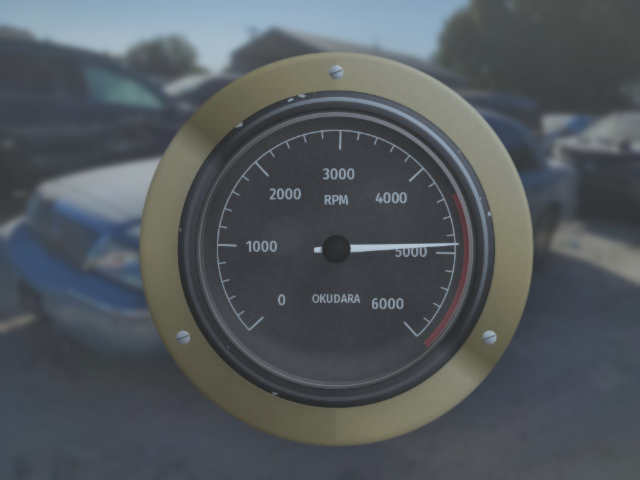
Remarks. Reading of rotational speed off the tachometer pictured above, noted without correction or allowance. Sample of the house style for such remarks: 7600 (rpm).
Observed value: 4900 (rpm)
